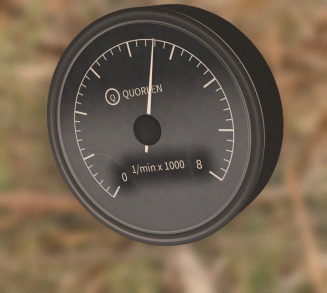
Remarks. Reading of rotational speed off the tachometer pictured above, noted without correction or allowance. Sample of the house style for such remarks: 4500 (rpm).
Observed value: 4600 (rpm)
